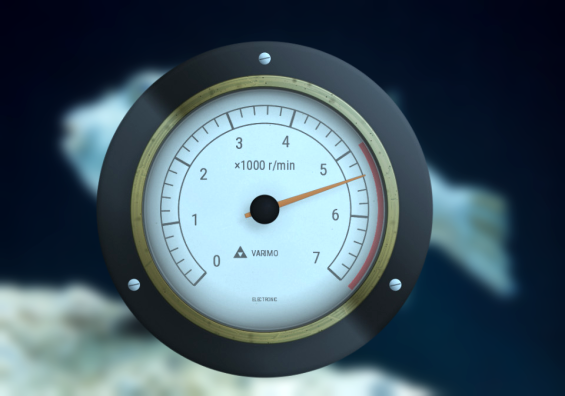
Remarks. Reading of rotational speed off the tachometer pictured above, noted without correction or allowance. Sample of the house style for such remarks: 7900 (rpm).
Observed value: 5400 (rpm)
